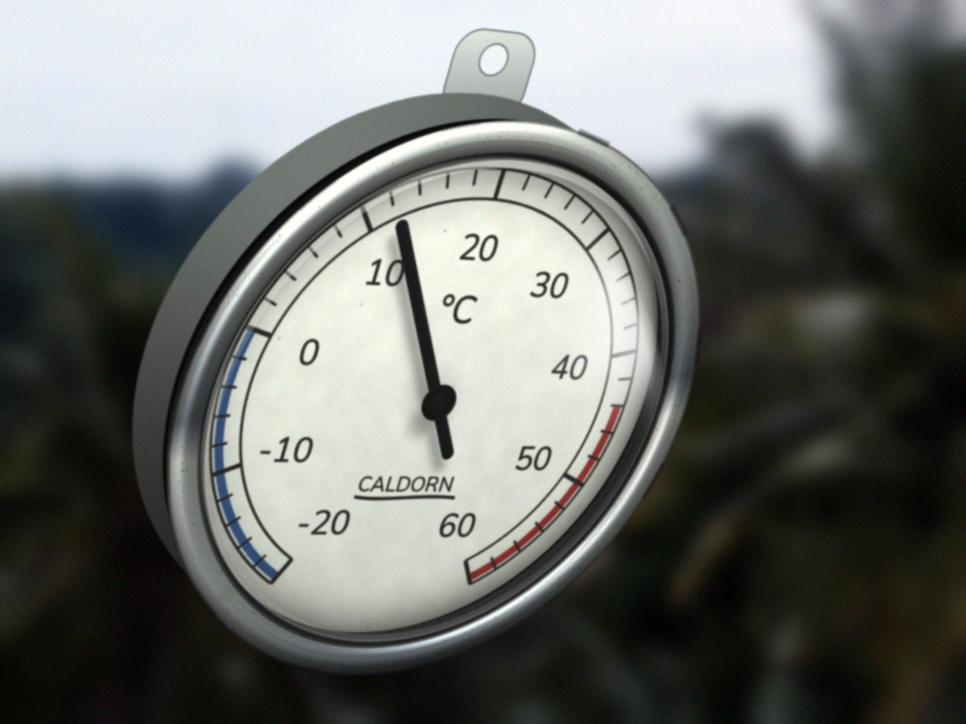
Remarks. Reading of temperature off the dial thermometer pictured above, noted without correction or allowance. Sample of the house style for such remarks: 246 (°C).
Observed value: 12 (°C)
